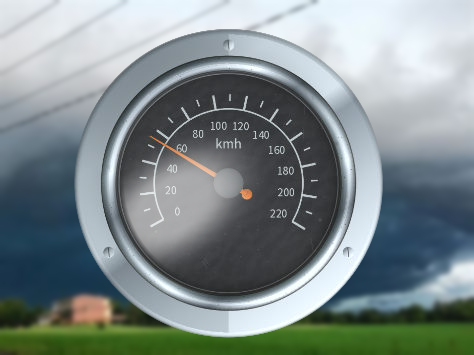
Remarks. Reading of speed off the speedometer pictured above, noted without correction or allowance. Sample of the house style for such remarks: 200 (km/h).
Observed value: 55 (km/h)
